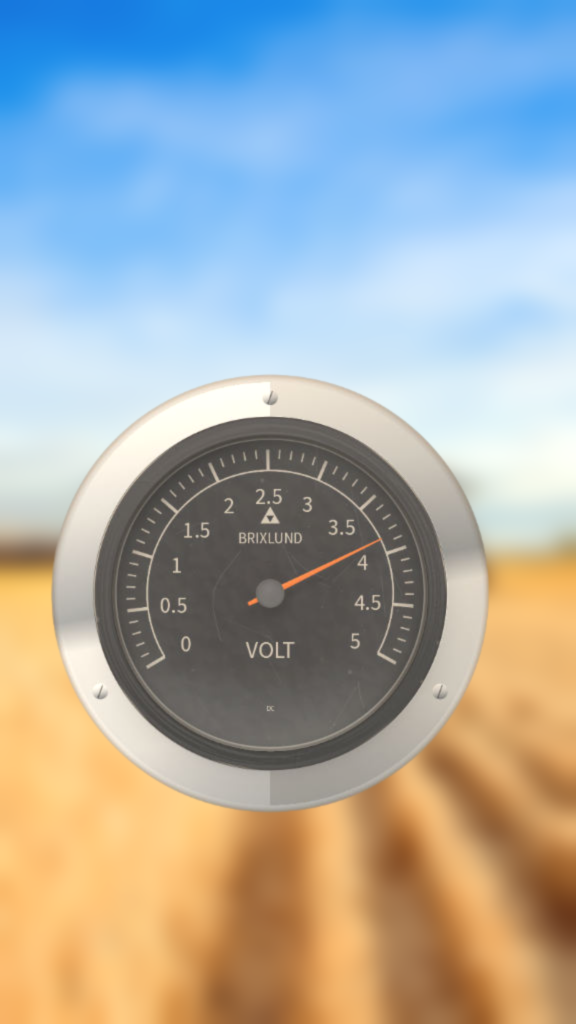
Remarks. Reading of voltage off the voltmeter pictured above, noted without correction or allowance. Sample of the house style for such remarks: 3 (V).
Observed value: 3.85 (V)
